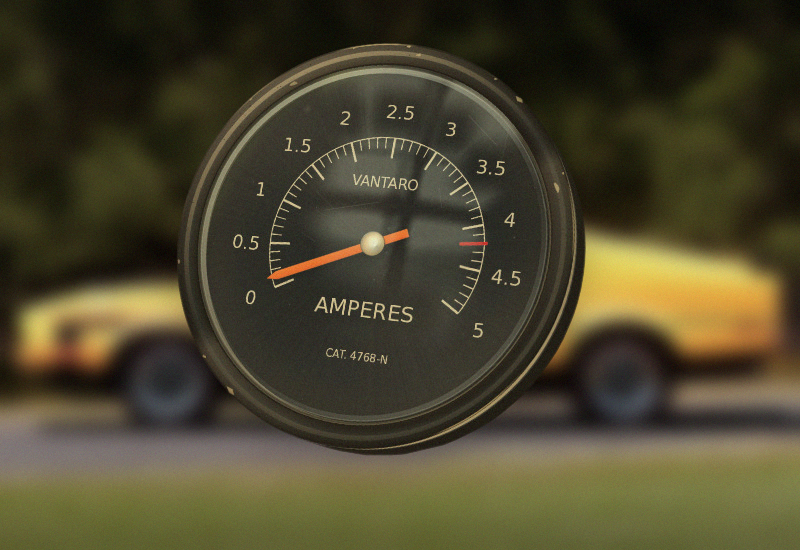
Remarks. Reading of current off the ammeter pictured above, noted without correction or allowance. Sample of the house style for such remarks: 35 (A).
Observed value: 0.1 (A)
